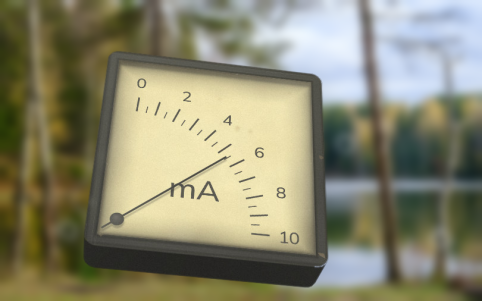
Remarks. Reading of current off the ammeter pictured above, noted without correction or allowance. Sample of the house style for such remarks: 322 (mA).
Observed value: 5.5 (mA)
